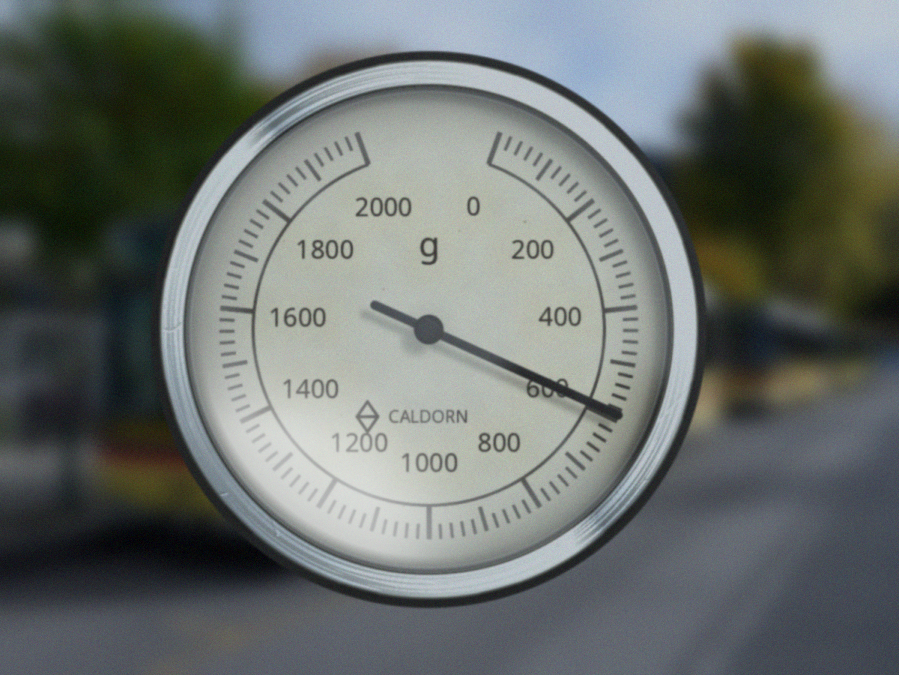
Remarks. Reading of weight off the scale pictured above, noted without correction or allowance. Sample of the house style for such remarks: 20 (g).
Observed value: 590 (g)
